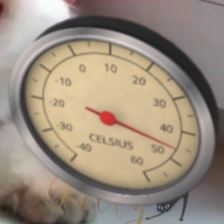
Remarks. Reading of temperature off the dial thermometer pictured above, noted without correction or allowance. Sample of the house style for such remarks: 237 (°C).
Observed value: 45 (°C)
